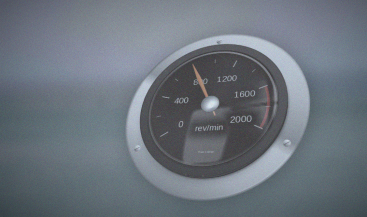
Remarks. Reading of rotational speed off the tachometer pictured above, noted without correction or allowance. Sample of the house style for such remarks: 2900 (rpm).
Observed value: 800 (rpm)
